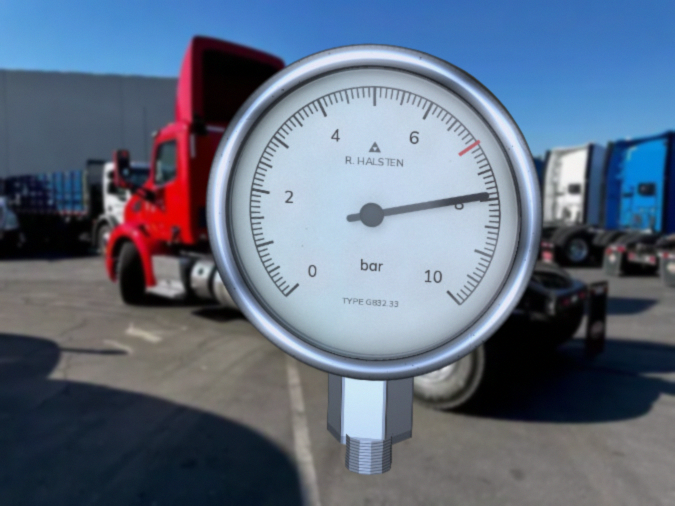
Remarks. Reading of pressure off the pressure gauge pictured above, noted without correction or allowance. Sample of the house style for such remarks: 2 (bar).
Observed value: 7.9 (bar)
